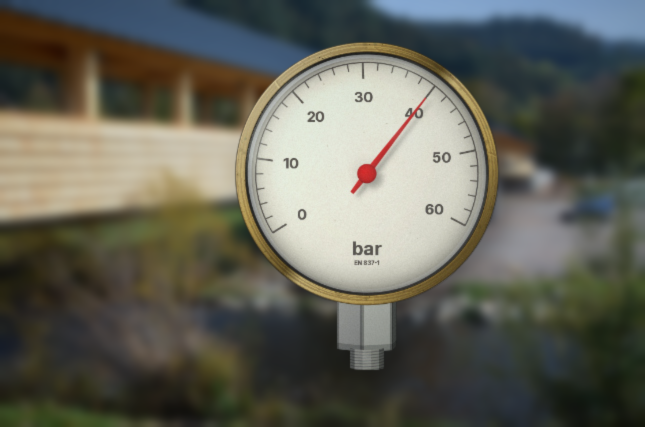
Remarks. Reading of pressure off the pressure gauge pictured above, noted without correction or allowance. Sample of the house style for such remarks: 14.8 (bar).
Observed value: 40 (bar)
